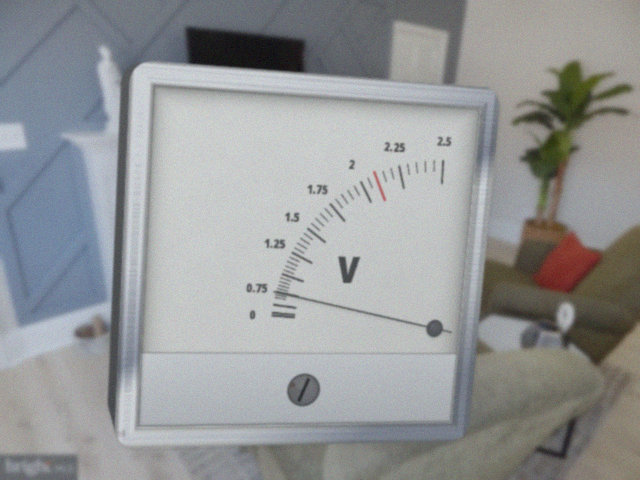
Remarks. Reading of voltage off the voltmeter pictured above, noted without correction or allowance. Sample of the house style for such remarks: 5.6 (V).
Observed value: 0.75 (V)
